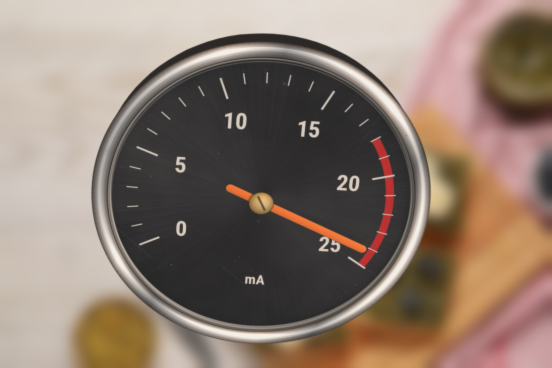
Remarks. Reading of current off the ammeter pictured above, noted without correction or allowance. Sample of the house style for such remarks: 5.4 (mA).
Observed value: 24 (mA)
